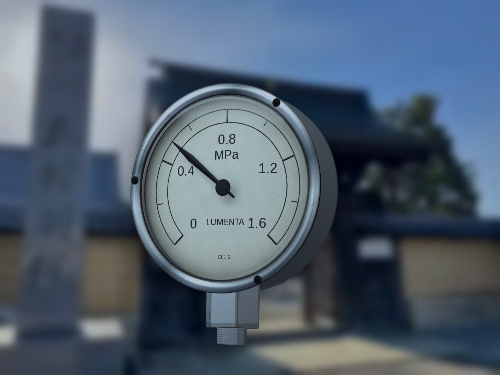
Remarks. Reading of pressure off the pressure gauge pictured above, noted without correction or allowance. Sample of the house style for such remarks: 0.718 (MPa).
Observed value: 0.5 (MPa)
